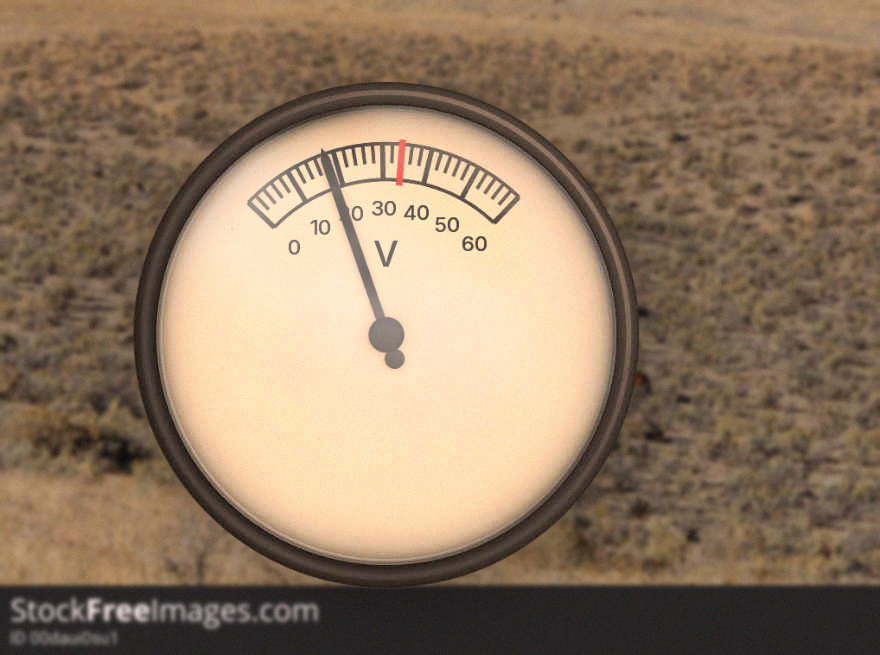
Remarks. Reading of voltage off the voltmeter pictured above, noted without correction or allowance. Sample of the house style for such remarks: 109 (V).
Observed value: 18 (V)
